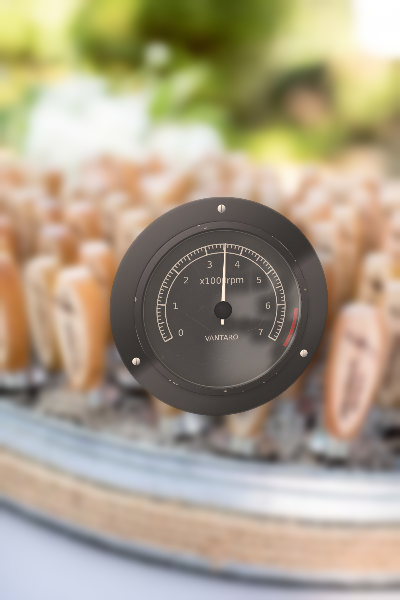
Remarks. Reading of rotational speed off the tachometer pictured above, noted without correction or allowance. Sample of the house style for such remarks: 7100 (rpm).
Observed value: 3500 (rpm)
